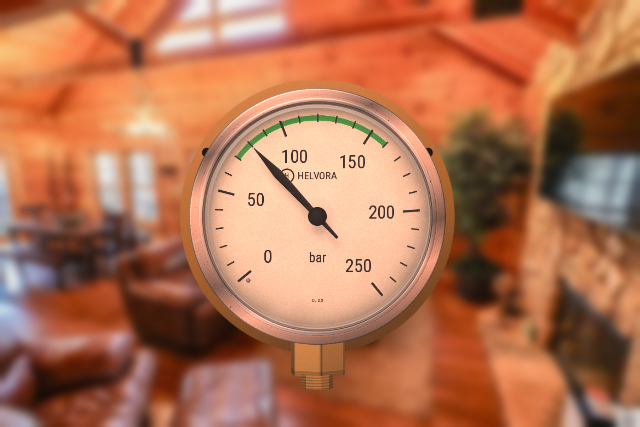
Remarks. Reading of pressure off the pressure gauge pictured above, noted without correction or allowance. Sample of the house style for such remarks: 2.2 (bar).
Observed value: 80 (bar)
